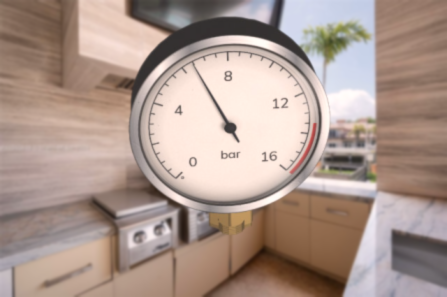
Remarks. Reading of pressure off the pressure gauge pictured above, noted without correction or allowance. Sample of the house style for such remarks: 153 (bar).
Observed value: 6.5 (bar)
